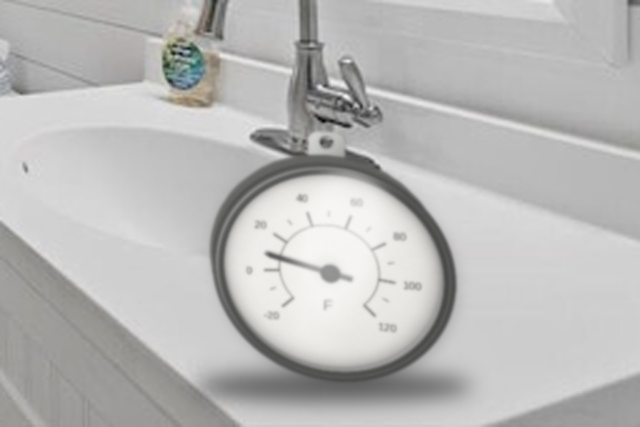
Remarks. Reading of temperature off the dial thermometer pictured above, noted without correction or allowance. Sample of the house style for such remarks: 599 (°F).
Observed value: 10 (°F)
